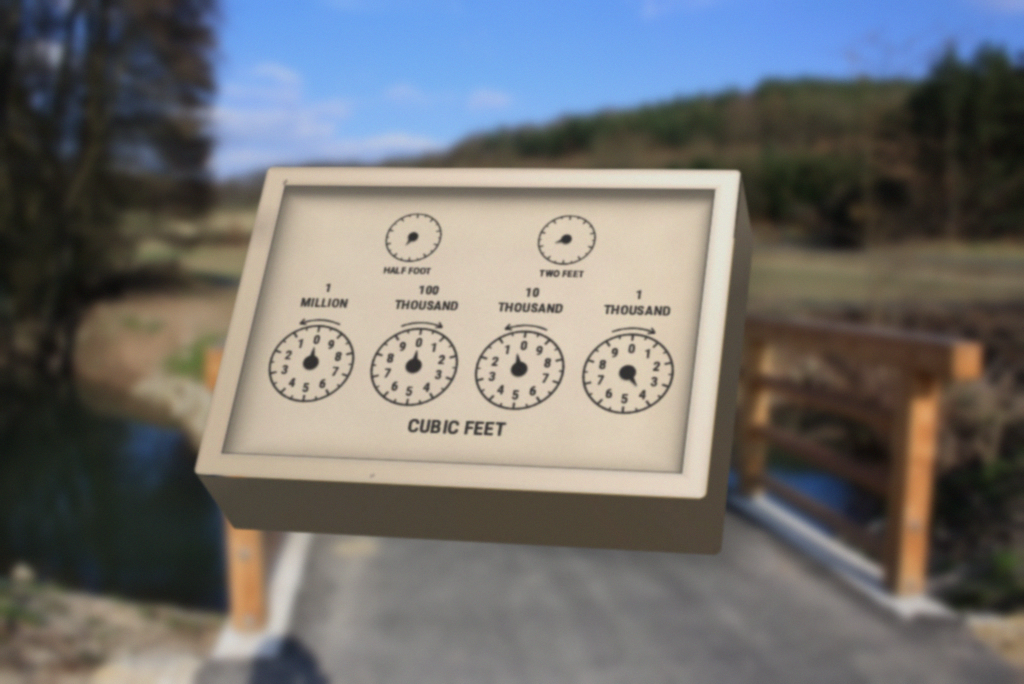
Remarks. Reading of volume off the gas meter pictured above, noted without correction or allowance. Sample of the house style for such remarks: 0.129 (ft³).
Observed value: 400 (ft³)
